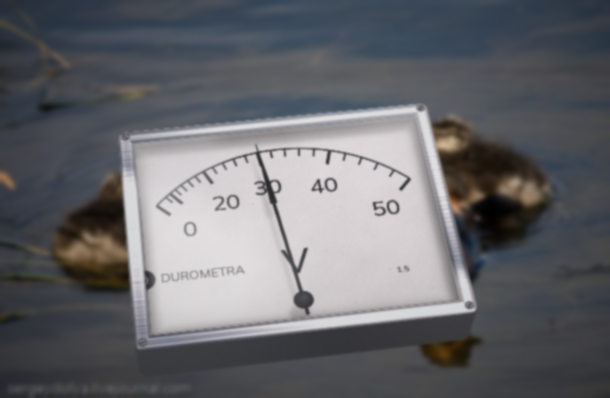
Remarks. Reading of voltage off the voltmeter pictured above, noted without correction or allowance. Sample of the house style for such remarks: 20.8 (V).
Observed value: 30 (V)
